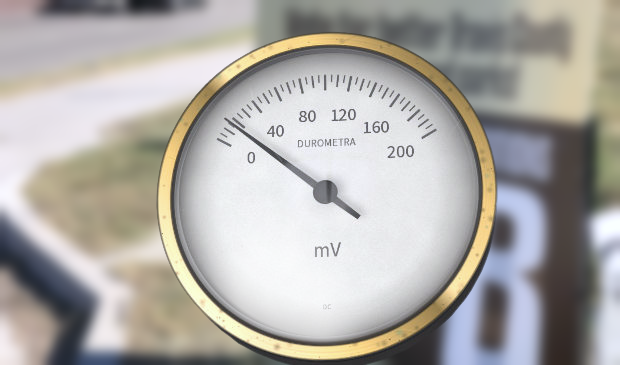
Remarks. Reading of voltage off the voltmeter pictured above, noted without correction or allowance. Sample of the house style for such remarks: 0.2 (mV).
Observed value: 15 (mV)
